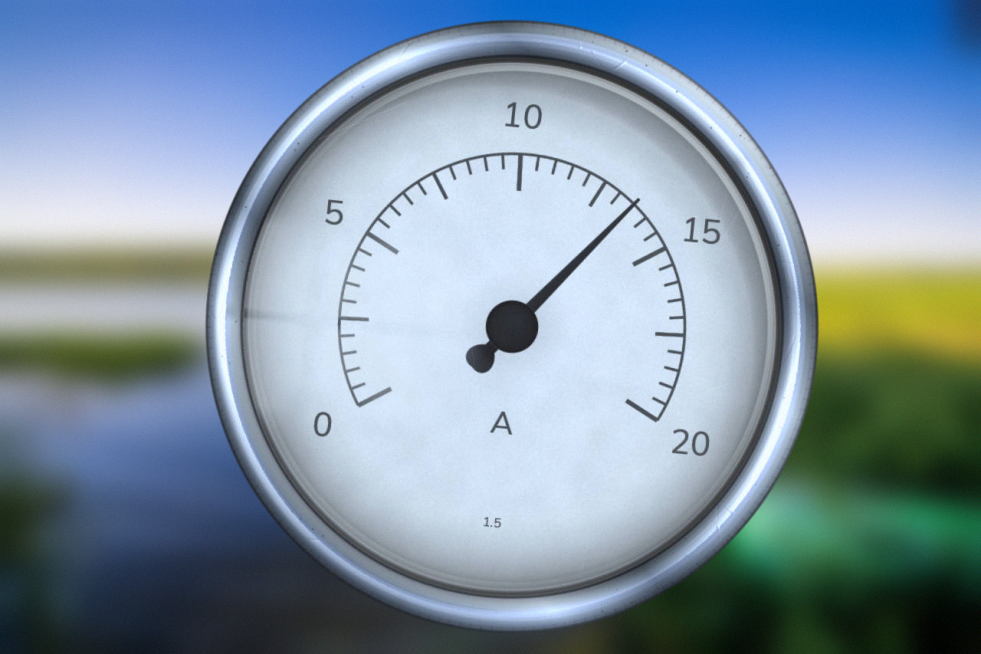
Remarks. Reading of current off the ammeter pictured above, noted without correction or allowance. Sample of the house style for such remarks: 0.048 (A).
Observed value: 13.5 (A)
